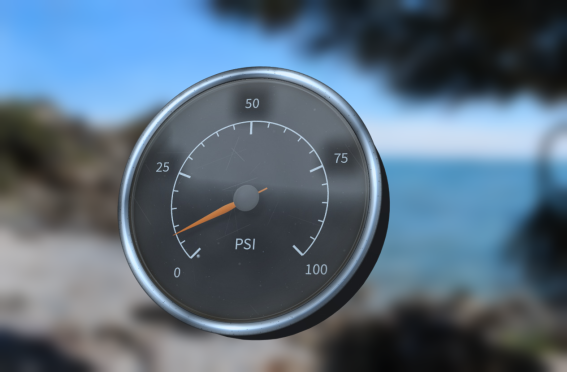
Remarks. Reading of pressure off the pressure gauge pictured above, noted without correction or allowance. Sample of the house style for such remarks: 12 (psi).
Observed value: 7.5 (psi)
